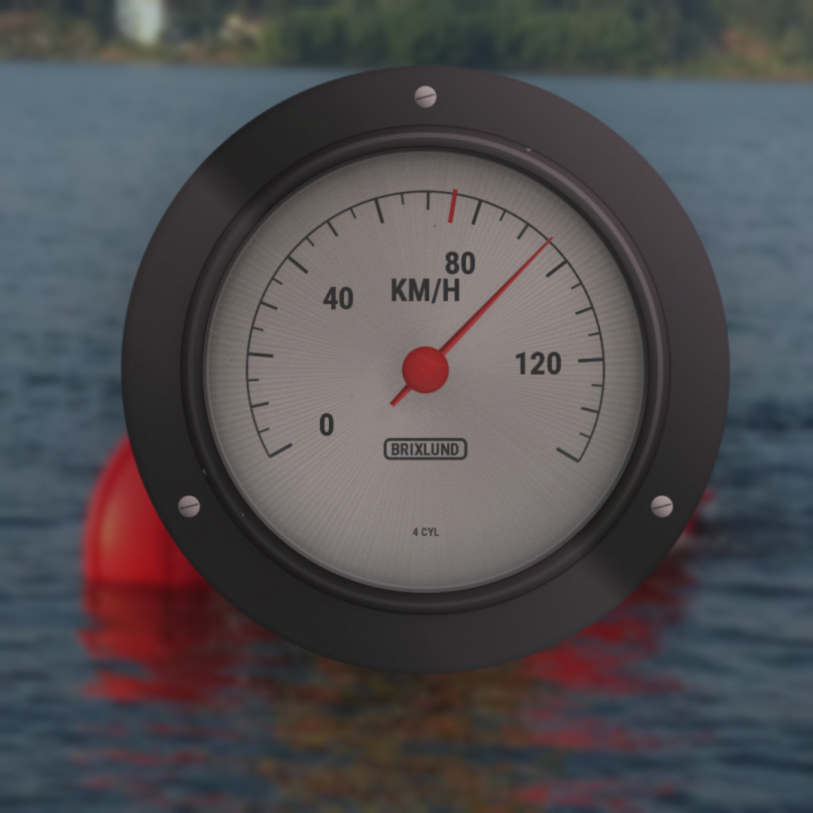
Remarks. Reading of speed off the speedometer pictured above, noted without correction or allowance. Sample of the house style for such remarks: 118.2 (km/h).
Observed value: 95 (km/h)
